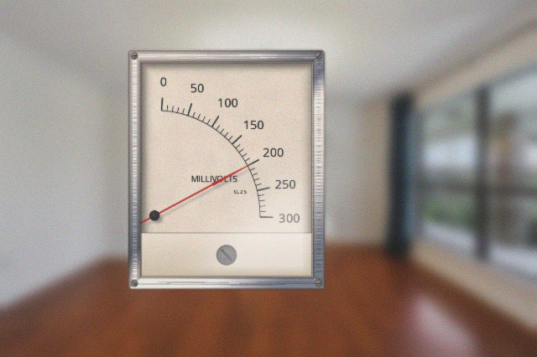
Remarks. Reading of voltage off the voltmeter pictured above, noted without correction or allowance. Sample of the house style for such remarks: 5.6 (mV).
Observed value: 200 (mV)
